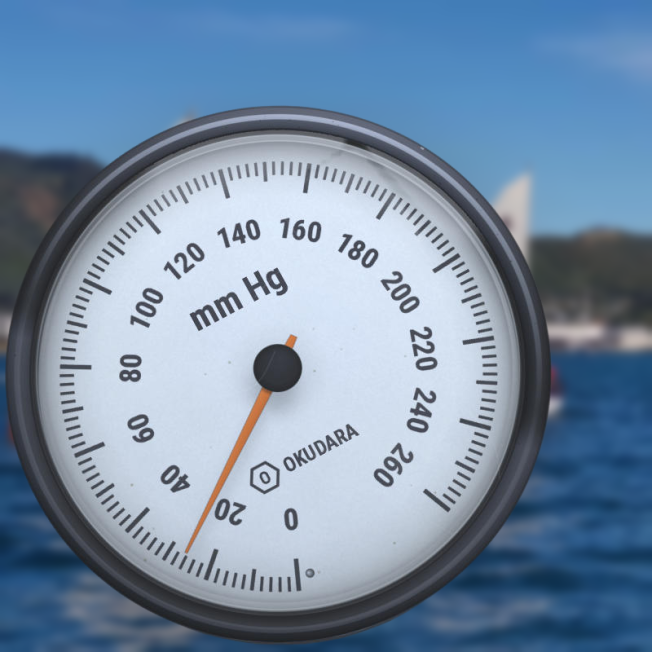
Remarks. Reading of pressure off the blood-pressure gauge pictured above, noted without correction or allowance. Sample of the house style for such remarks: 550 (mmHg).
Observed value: 26 (mmHg)
